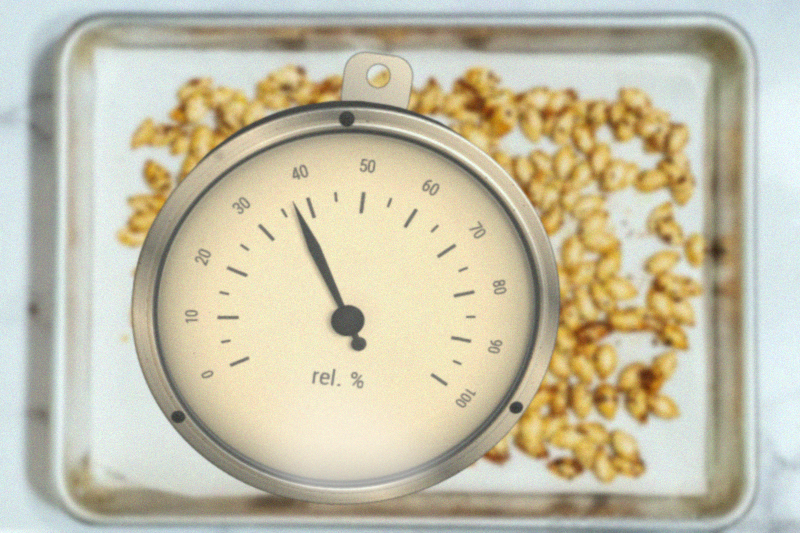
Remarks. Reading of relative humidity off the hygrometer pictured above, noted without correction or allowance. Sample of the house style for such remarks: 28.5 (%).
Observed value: 37.5 (%)
